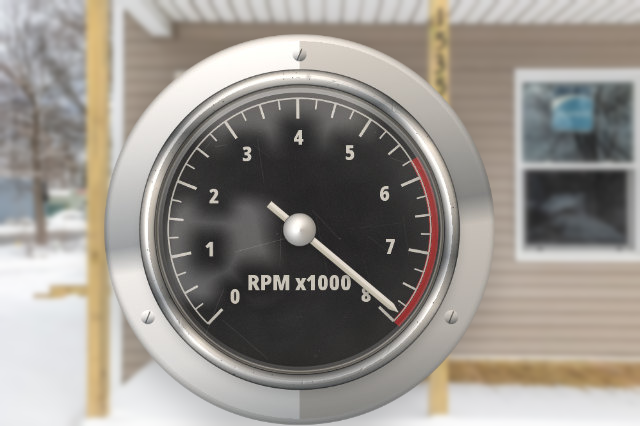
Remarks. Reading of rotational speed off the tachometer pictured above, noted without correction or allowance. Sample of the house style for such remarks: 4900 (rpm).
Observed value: 7875 (rpm)
